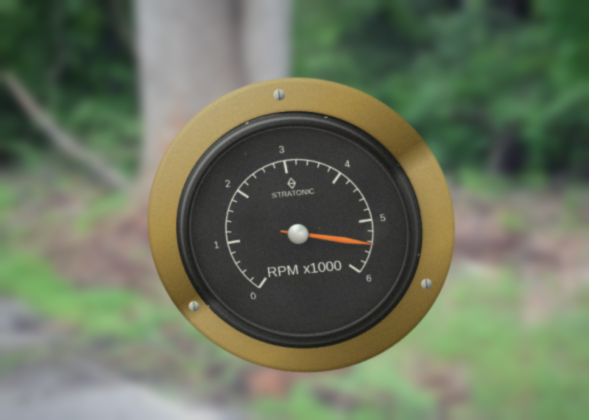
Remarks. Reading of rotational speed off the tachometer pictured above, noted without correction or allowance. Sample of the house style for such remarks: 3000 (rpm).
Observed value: 5400 (rpm)
